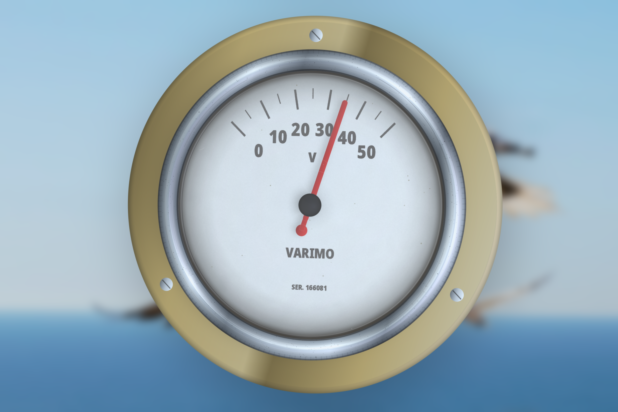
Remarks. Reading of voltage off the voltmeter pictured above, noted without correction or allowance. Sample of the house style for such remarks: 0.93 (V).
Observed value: 35 (V)
